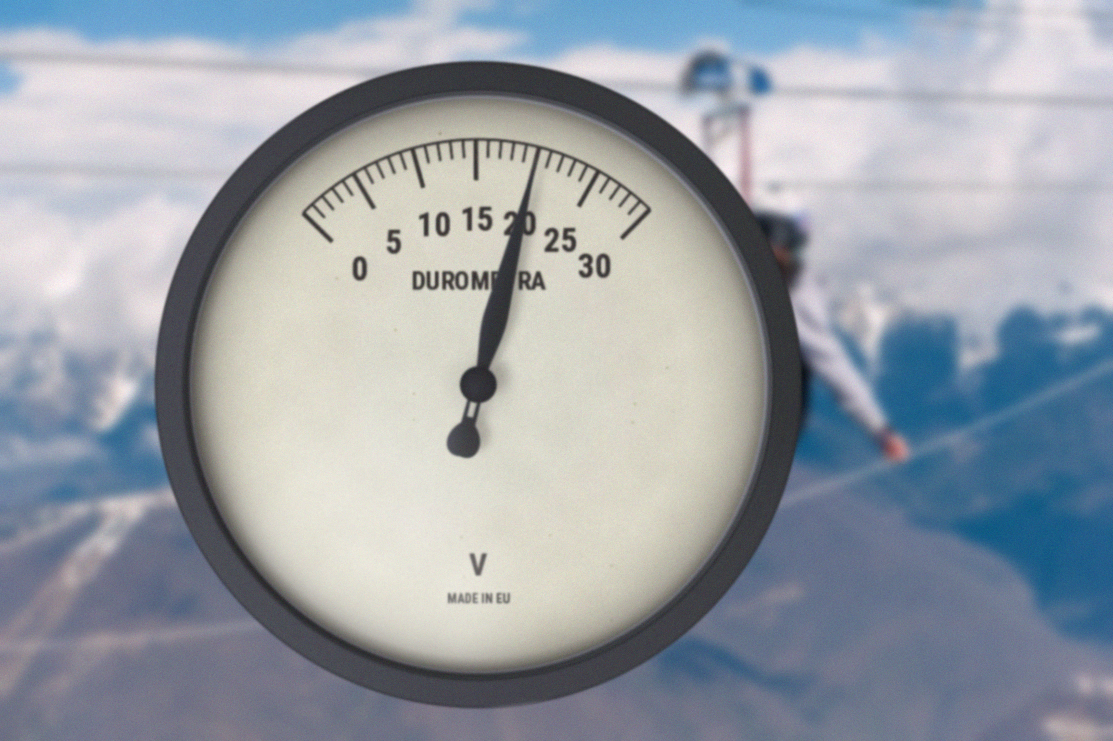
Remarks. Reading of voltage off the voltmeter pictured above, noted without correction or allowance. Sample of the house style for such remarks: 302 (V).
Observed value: 20 (V)
